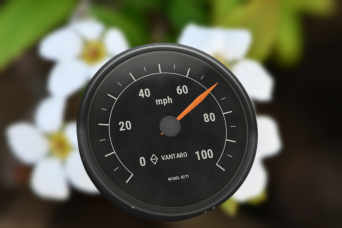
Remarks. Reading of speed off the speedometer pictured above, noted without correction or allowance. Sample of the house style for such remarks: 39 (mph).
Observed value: 70 (mph)
